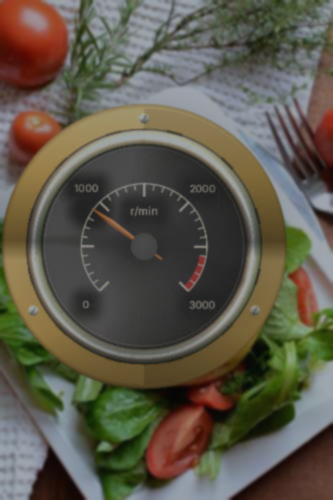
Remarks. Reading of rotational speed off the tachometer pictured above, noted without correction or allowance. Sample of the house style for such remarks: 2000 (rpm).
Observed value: 900 (rpm)
